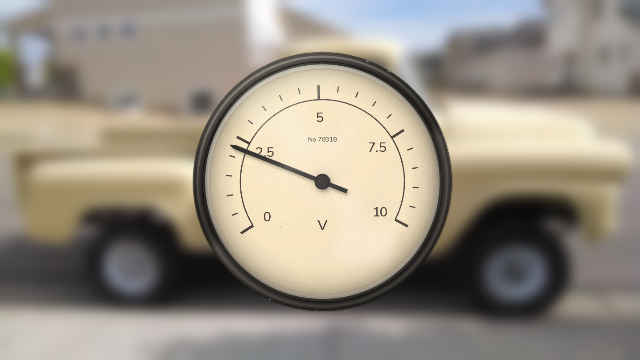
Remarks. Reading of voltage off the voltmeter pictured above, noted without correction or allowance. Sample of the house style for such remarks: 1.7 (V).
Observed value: 2.25 (V)
